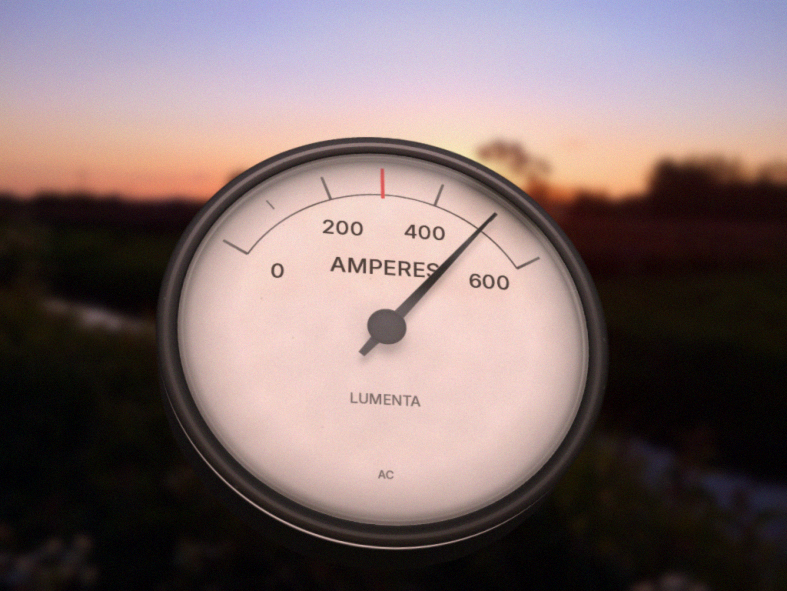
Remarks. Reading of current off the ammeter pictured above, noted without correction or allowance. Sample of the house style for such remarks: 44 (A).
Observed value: 500 (A)
